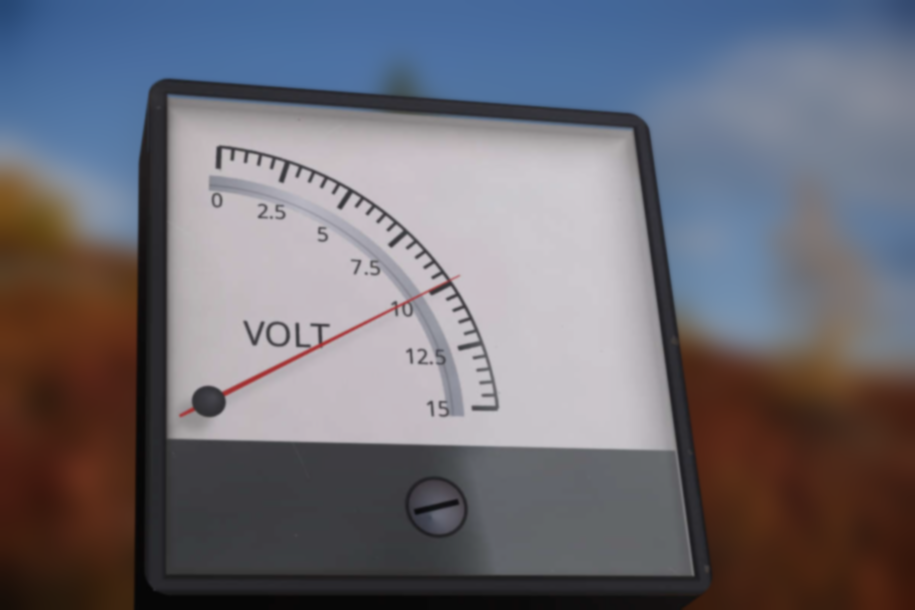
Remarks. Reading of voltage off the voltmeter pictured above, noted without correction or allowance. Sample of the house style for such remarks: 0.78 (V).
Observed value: 10 (V)
